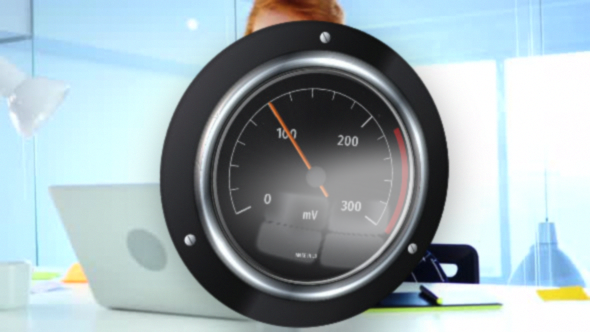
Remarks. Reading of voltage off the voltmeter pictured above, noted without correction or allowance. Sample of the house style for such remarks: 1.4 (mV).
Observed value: 100 (mV)
